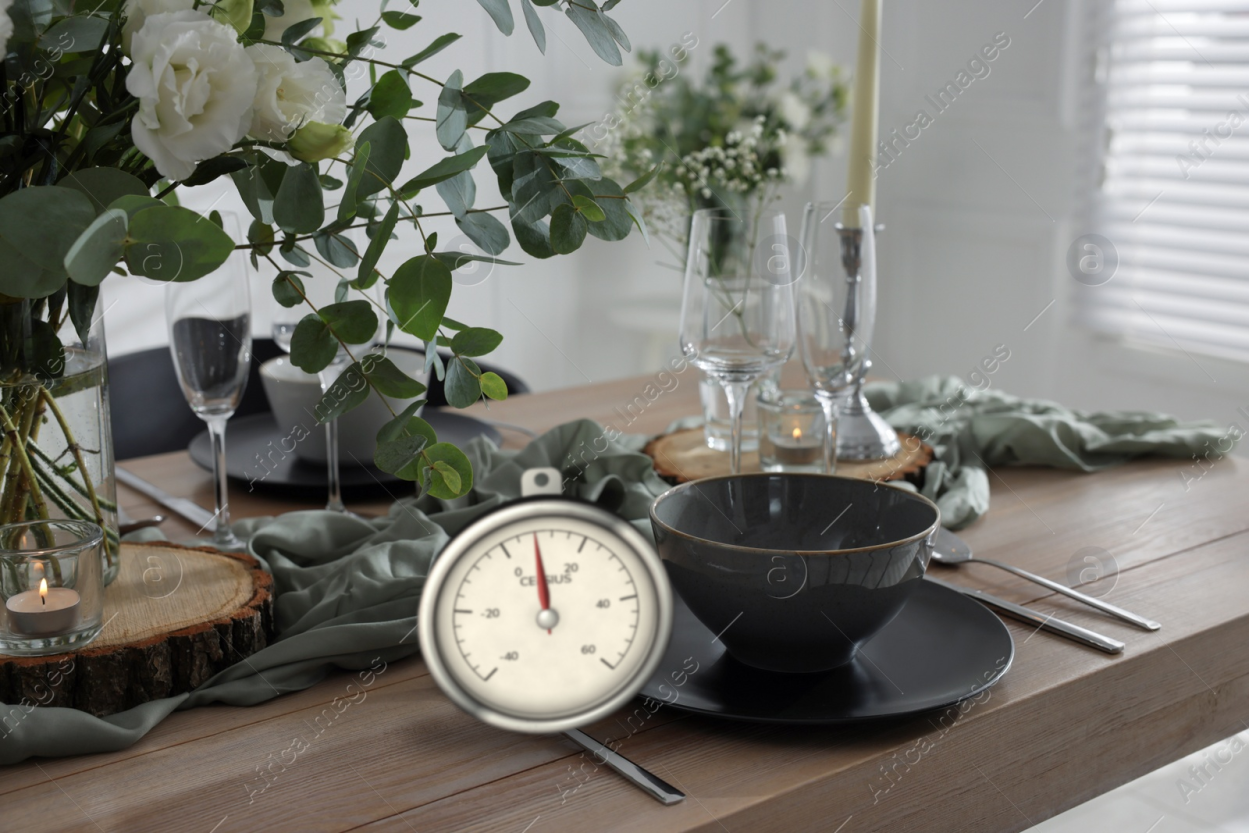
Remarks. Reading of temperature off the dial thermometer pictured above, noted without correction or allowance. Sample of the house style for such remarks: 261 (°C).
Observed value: 8 (°C)
